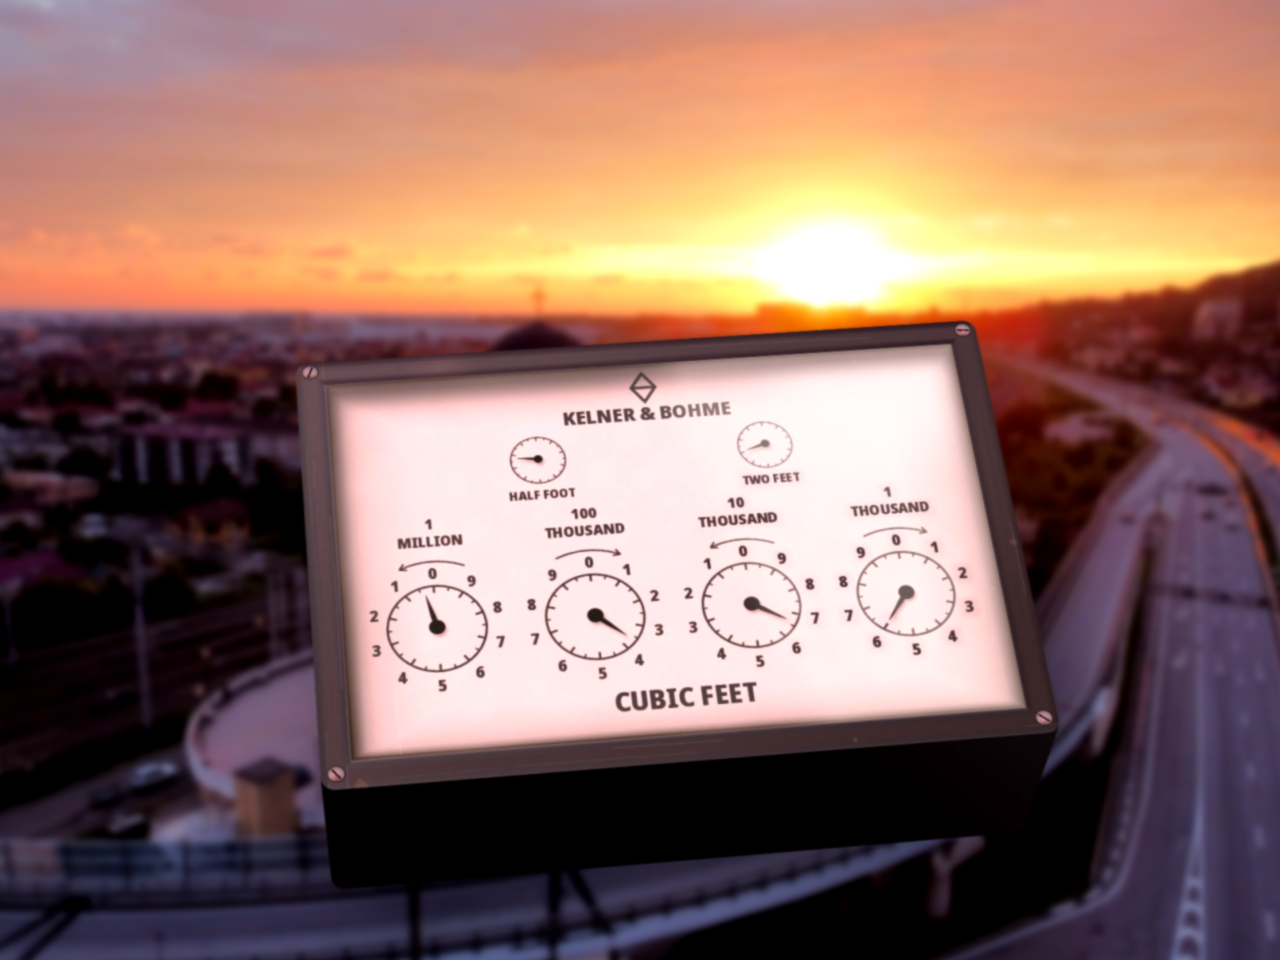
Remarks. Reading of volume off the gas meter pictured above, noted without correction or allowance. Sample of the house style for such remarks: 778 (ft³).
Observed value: 36600 (ft³)
